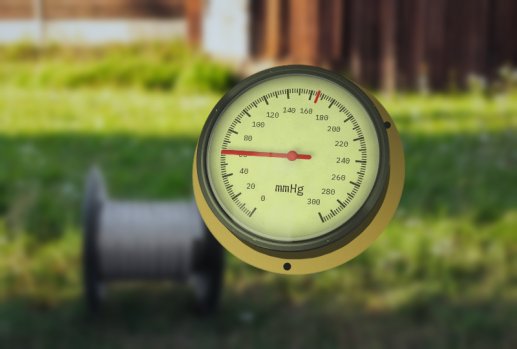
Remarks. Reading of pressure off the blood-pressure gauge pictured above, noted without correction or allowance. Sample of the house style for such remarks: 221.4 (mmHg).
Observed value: 60 (mmHg)
